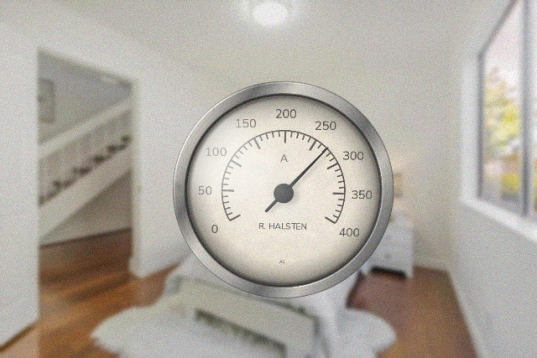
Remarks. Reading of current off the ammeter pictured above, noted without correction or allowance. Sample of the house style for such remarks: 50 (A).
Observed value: 270 (A)
